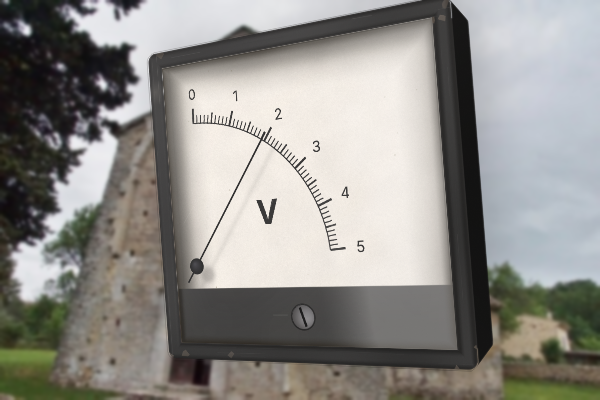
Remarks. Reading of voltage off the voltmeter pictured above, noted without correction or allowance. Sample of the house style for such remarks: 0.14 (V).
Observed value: 2 (V)
